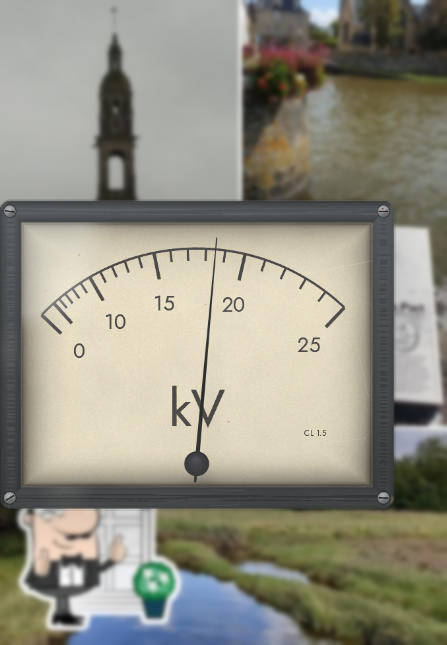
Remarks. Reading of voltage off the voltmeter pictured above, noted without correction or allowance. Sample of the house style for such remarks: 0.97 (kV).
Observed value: 18.5 (kV)
